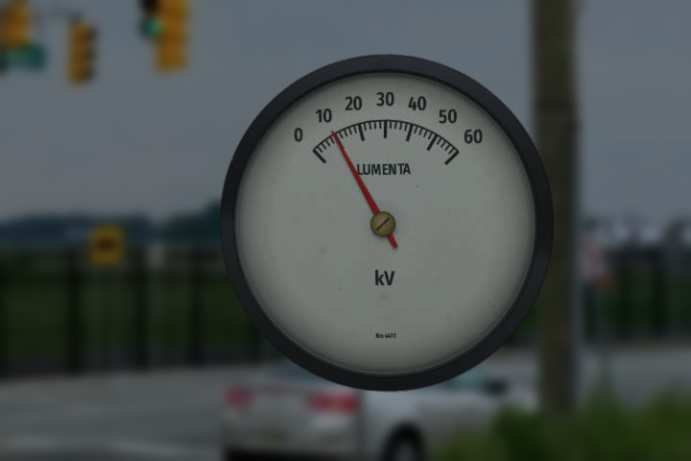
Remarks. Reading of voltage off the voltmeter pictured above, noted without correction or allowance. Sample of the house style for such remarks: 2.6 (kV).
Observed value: 10 (kV)
